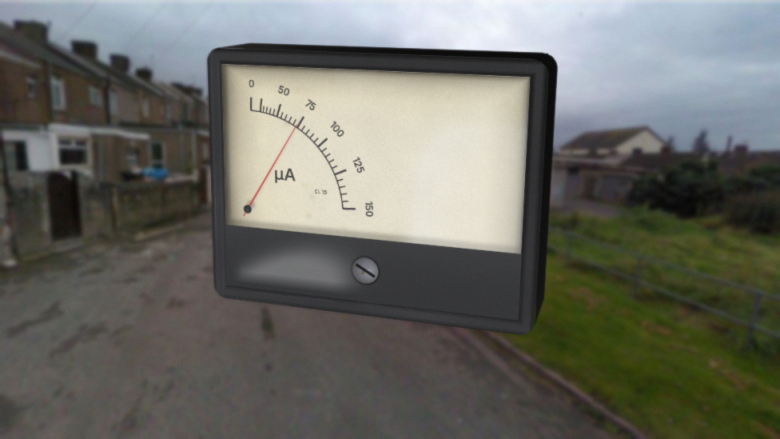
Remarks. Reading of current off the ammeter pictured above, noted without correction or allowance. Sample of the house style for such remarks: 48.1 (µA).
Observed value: 75 (µA)
